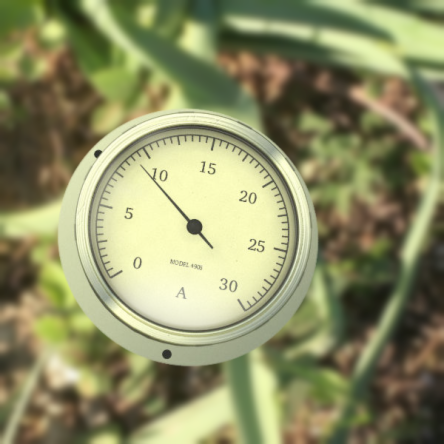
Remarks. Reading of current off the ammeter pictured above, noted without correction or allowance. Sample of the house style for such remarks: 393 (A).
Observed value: 9 (A)
